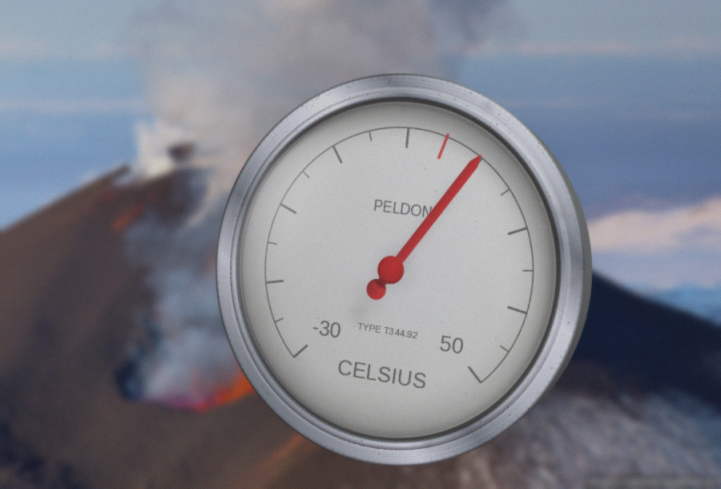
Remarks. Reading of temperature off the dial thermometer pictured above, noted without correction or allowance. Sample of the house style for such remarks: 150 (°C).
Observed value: 20 (°C)
